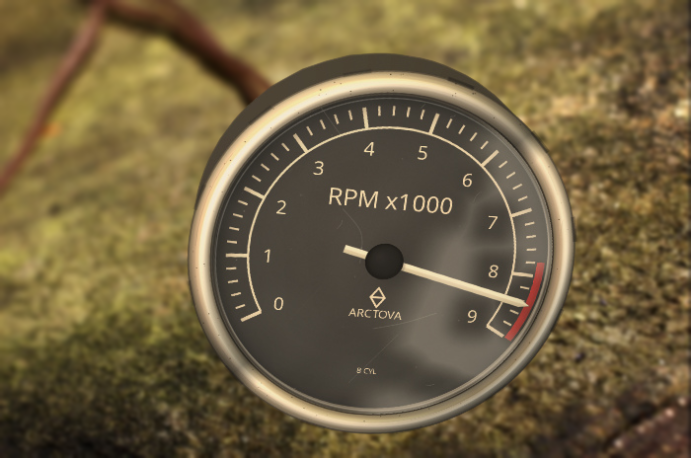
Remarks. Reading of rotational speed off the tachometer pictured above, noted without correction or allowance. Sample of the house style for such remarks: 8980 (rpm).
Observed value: 8400 (rpm)
